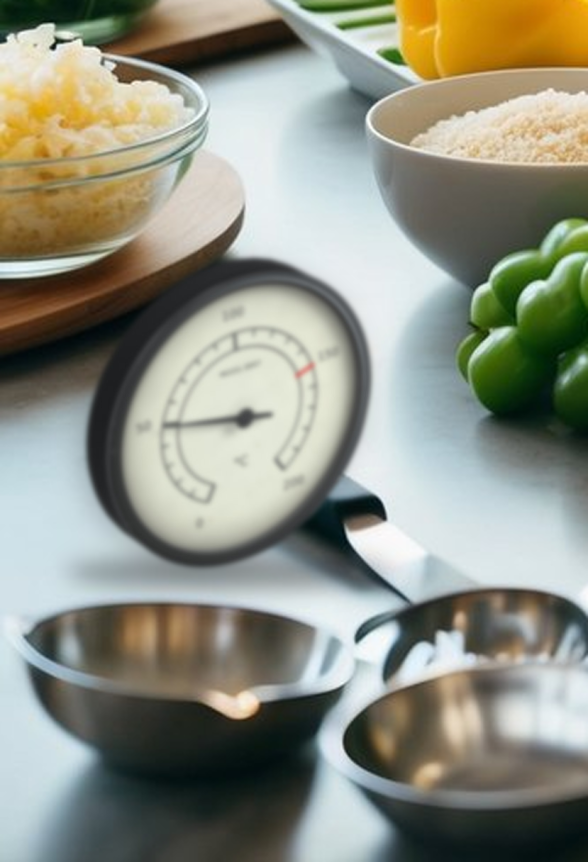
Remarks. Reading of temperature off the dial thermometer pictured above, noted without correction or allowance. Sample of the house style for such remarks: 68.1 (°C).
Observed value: 50 (°C)
